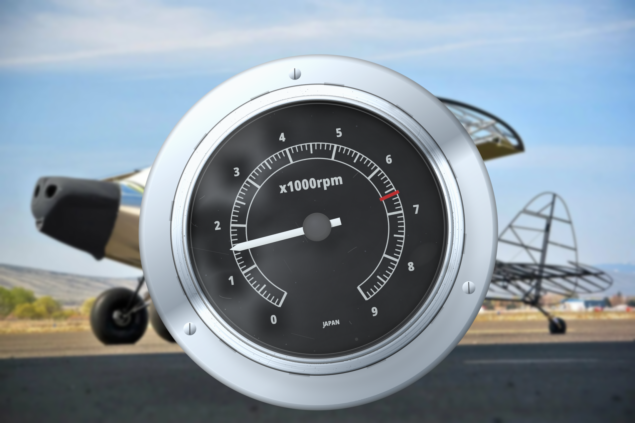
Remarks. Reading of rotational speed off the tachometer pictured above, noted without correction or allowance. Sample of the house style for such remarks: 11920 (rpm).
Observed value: 1500 (rpm)
